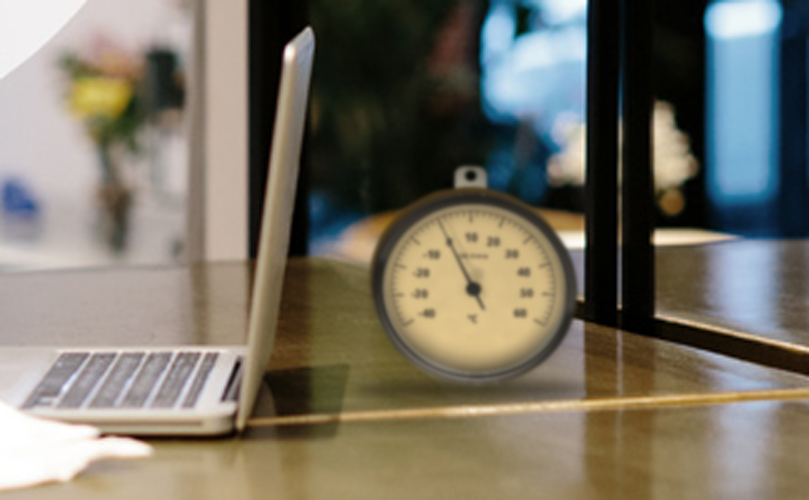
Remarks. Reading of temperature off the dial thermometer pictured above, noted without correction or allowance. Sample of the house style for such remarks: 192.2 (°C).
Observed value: 0 (°C)
